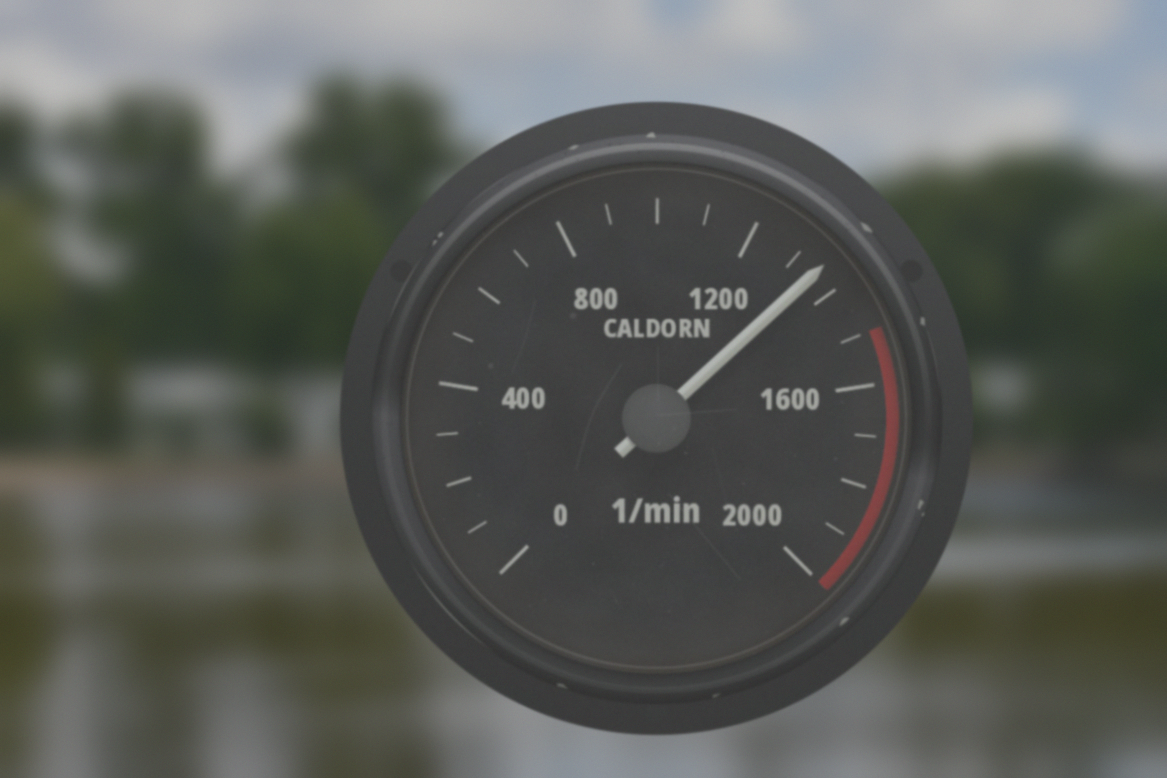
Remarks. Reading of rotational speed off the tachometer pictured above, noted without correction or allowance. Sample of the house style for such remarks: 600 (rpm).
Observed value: 1350 (rpm)
